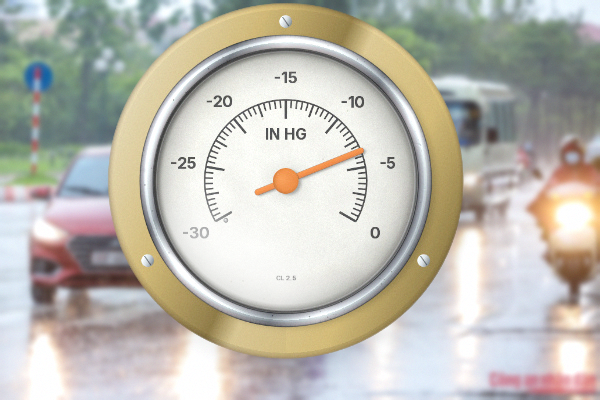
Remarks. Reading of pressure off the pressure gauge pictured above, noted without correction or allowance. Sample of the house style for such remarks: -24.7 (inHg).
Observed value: -6.5 (inHg)
